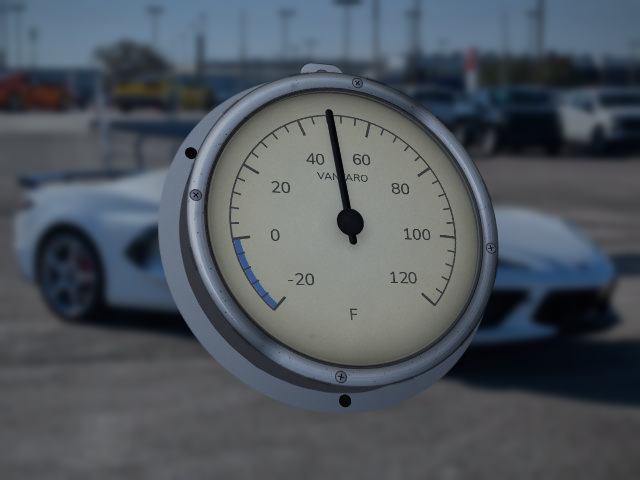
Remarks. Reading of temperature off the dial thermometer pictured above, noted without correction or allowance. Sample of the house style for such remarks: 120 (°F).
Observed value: 48 (°F)
